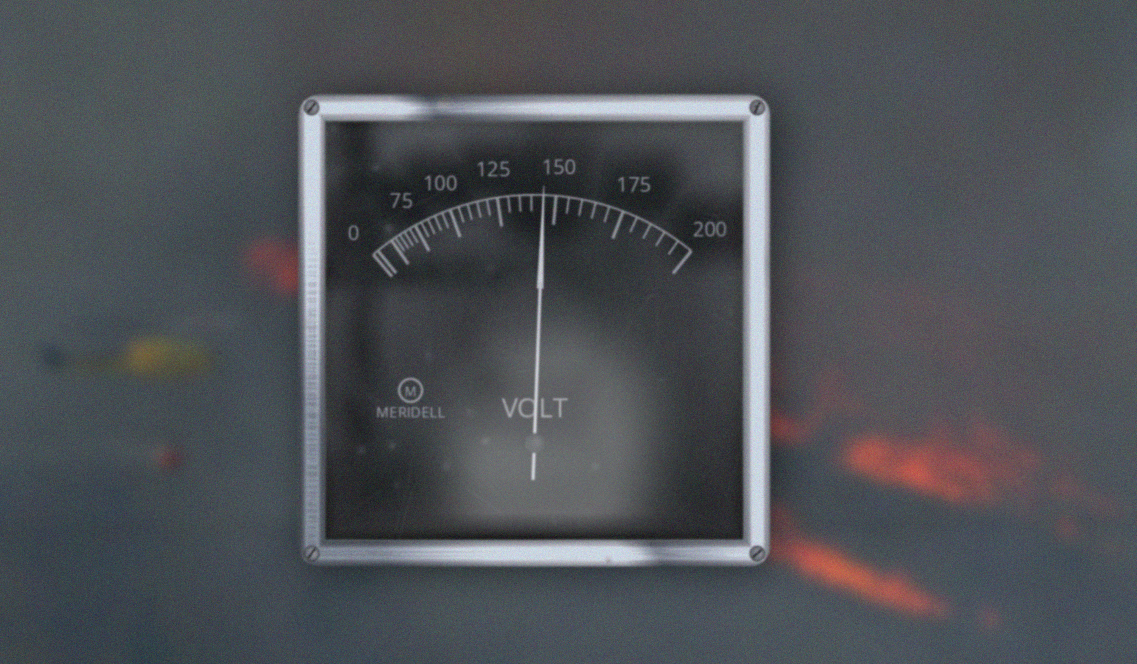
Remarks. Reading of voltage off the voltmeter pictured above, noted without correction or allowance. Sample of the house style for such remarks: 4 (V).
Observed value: 145 (V)
